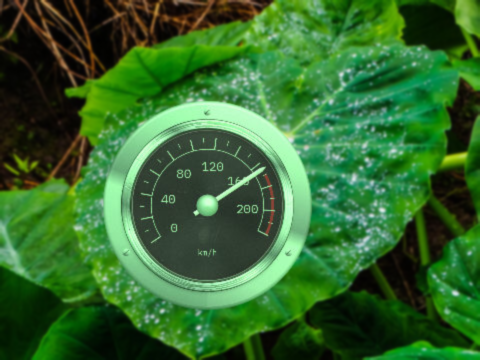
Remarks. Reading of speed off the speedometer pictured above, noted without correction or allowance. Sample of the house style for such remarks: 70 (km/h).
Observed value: 165 (km/h)
